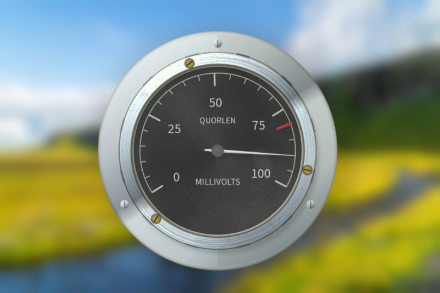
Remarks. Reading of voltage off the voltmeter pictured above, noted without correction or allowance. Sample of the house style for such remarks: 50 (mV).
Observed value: 90 (mV)
